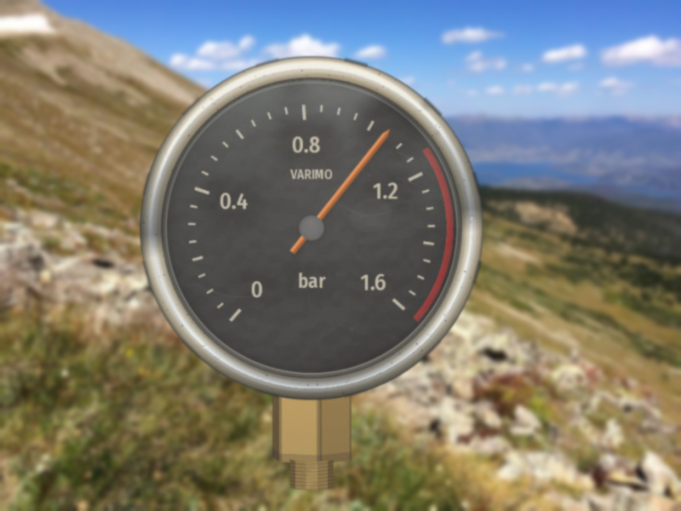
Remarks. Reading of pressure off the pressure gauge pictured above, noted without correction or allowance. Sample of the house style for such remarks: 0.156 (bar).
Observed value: 1.05 (bar)
